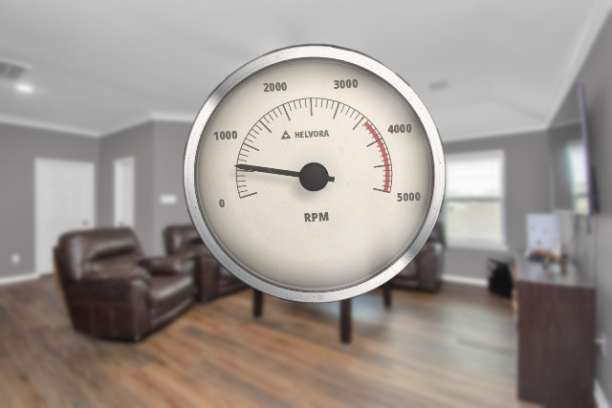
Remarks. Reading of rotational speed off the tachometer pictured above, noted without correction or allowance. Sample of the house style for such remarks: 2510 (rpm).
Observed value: 600 (rpm)
